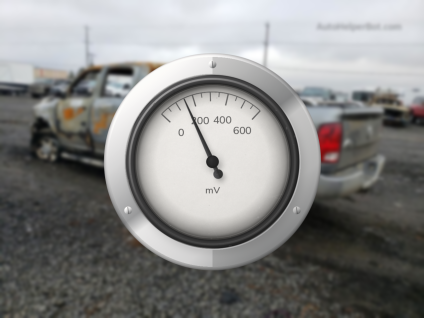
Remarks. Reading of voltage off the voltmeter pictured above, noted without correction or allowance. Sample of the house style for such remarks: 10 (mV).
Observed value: 150 (mV)
